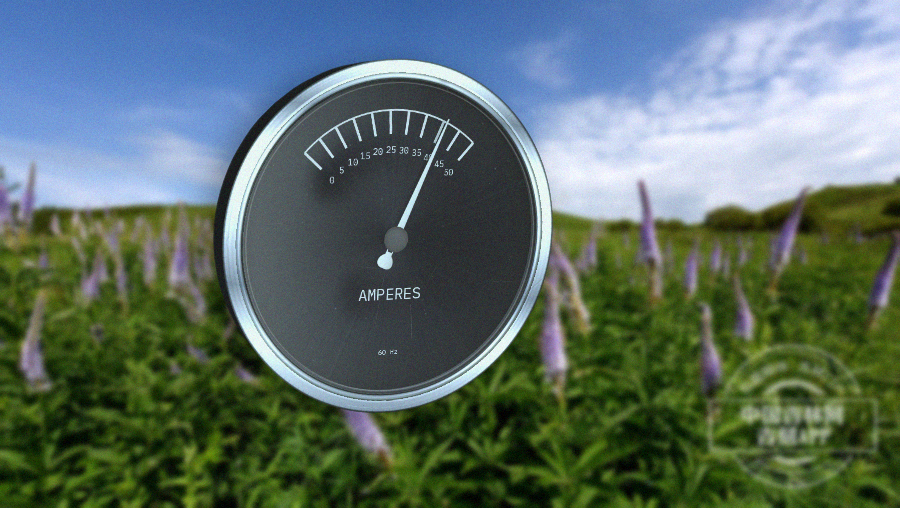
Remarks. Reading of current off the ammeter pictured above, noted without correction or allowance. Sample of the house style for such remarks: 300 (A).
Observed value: 40 (A)
